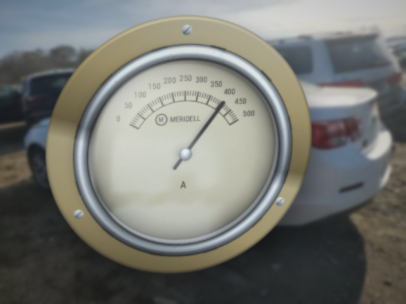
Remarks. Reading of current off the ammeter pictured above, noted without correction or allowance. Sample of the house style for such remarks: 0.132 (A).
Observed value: 400 (A)
